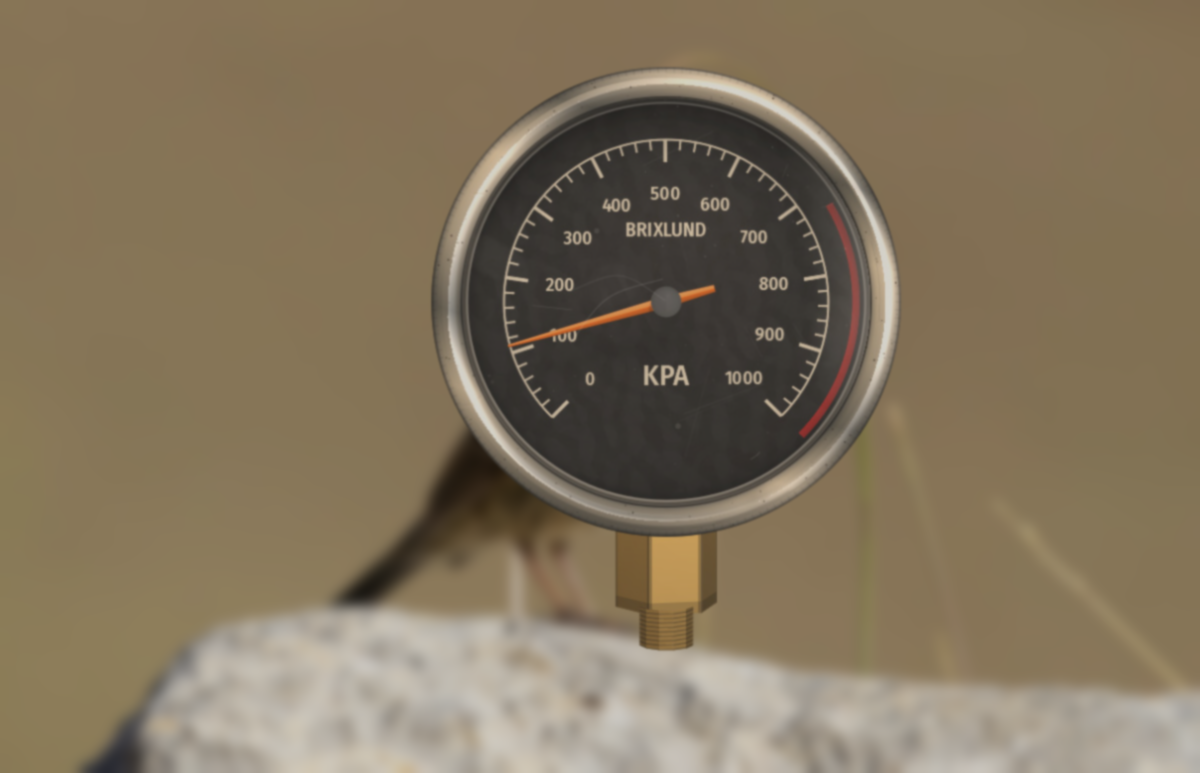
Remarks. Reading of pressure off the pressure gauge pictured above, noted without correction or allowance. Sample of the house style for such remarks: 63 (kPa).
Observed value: 110 (kPa)
